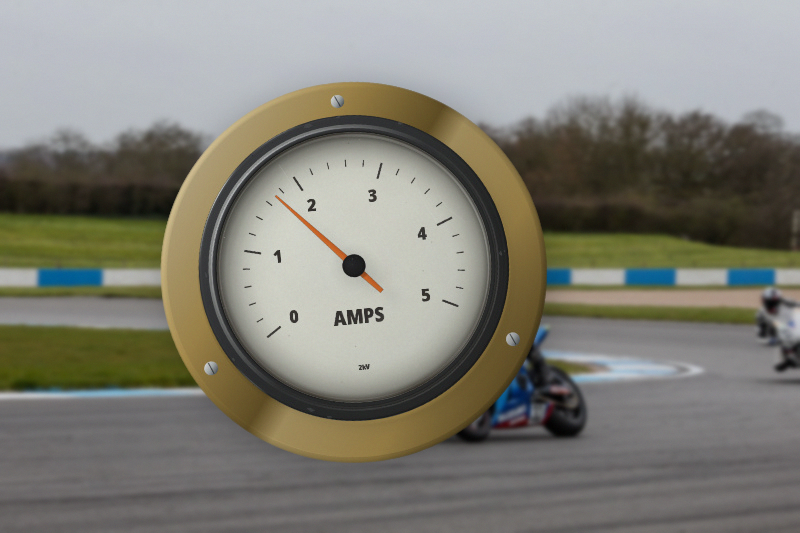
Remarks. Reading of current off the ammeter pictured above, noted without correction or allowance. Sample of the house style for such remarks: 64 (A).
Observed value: 1.7 (A)
